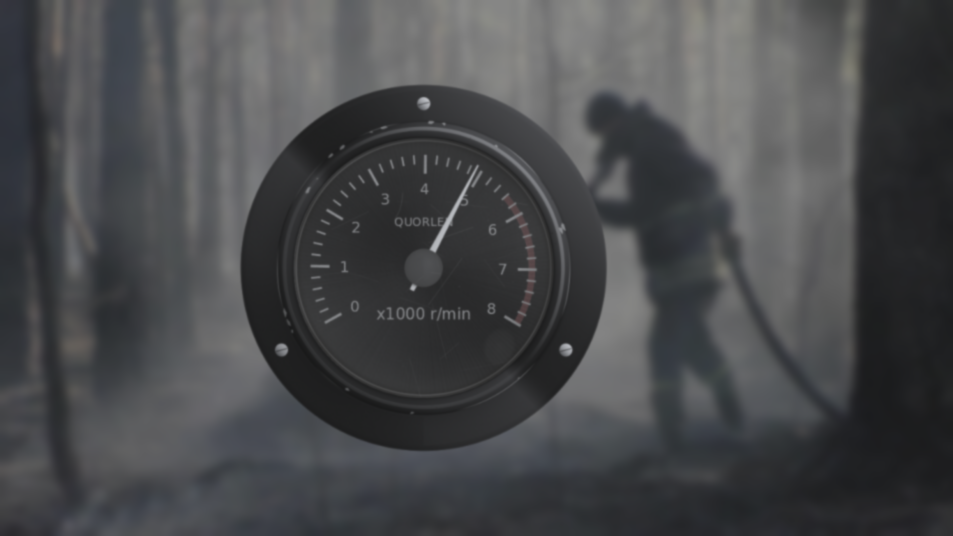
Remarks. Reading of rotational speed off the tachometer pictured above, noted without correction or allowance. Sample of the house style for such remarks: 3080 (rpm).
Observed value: 4900 (rpm)
